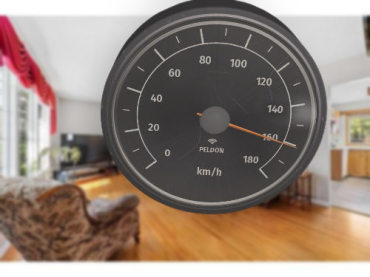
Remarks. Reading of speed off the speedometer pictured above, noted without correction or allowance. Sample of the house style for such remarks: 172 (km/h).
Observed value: 160 (km/h)
